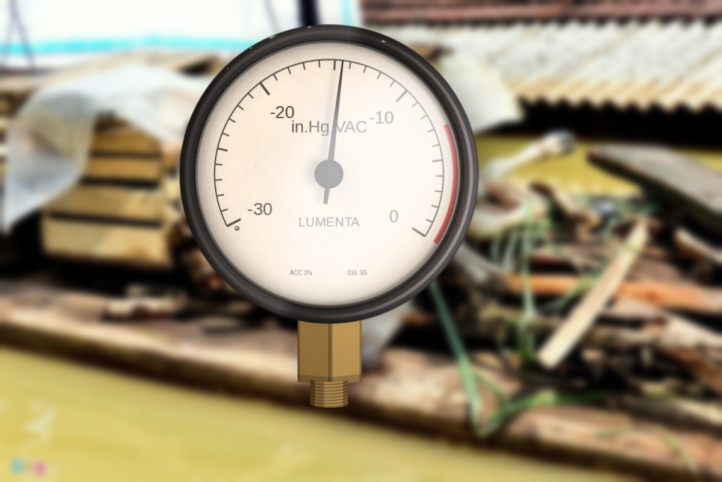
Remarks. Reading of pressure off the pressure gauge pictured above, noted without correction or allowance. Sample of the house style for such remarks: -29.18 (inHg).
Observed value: -14.5 (inHg)
